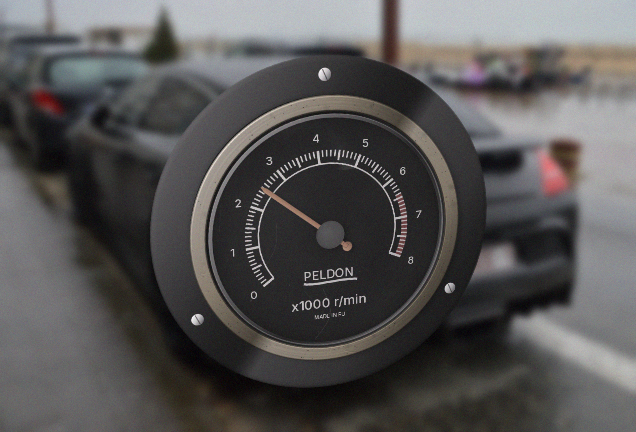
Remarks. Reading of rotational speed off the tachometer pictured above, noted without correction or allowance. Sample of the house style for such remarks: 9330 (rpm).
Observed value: 2500 (rpm)
